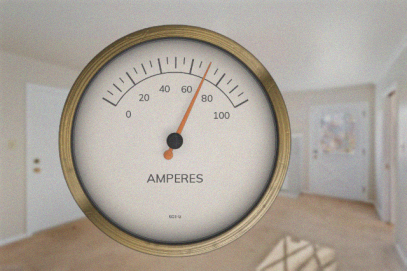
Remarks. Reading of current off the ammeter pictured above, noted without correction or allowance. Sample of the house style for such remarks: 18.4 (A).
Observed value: 70 (A)
